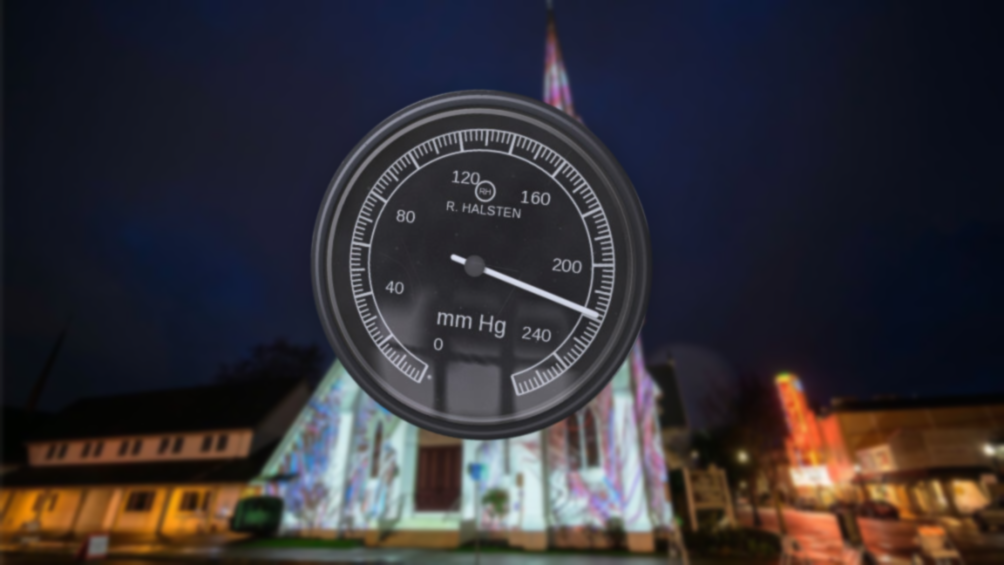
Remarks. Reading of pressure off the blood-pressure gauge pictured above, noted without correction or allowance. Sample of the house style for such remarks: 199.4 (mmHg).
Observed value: 218 (mmHg)
